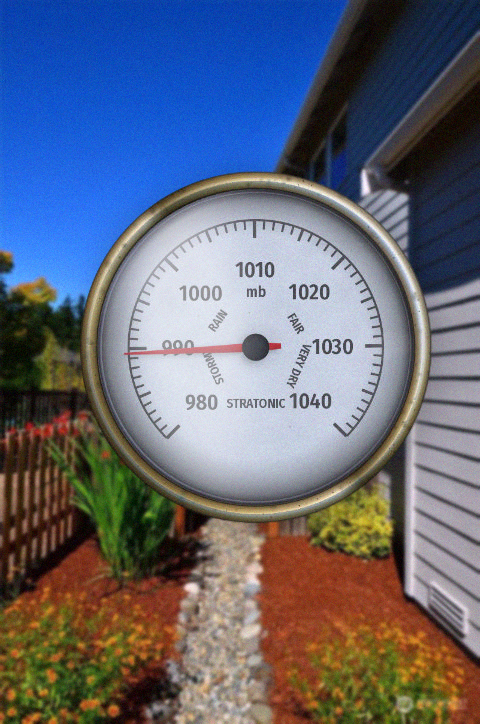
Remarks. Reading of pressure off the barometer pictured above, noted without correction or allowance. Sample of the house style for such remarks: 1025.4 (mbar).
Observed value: 989.5 (mbar)
